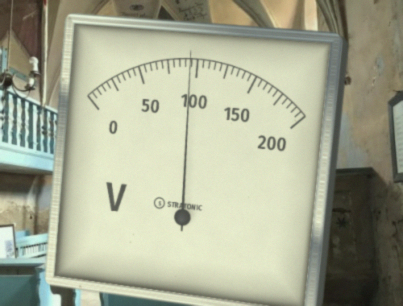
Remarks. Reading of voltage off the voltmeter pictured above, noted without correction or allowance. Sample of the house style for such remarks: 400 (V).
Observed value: 95 (V)
